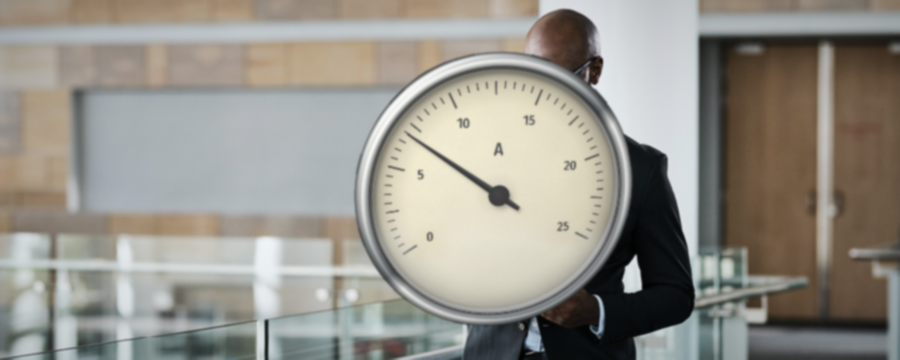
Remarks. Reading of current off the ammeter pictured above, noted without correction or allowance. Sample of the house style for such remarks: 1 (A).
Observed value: 7 (A)
